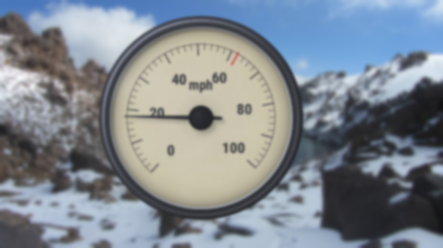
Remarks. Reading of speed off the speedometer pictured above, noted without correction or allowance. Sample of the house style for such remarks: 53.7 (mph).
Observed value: 18 (mph)
